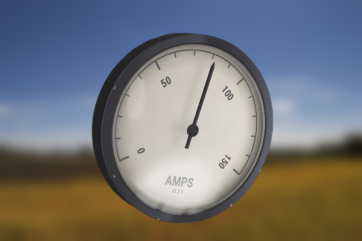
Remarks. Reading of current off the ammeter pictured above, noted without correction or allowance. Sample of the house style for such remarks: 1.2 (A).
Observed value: 80 (A)
